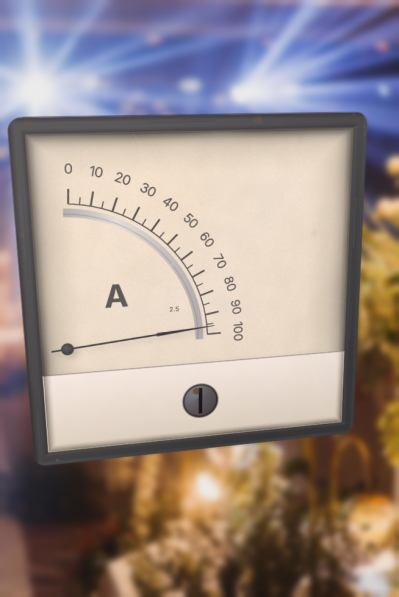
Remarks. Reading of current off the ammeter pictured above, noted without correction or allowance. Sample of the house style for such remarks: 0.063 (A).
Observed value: 95 (A)
